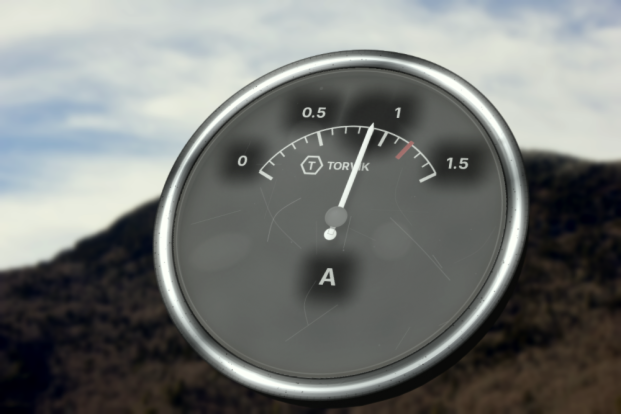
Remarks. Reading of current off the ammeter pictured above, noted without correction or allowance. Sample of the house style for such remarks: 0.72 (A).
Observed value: 0.9 (A)
